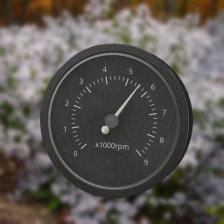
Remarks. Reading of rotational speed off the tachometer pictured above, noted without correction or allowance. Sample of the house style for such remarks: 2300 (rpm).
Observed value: 5600 (rpm)
